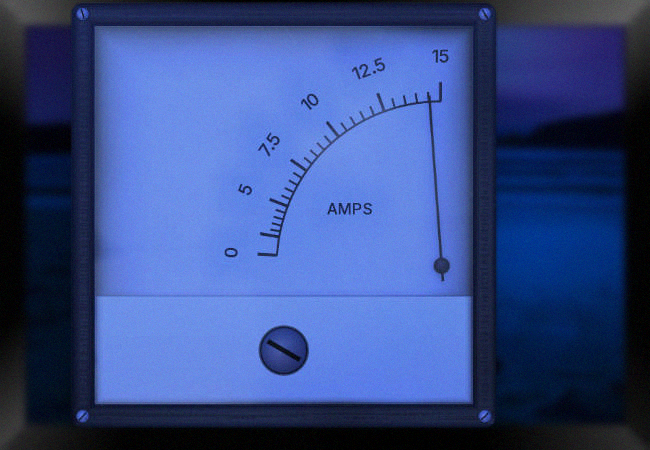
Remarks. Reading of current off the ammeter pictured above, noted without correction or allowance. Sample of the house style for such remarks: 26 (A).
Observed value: 14.5 (A)
